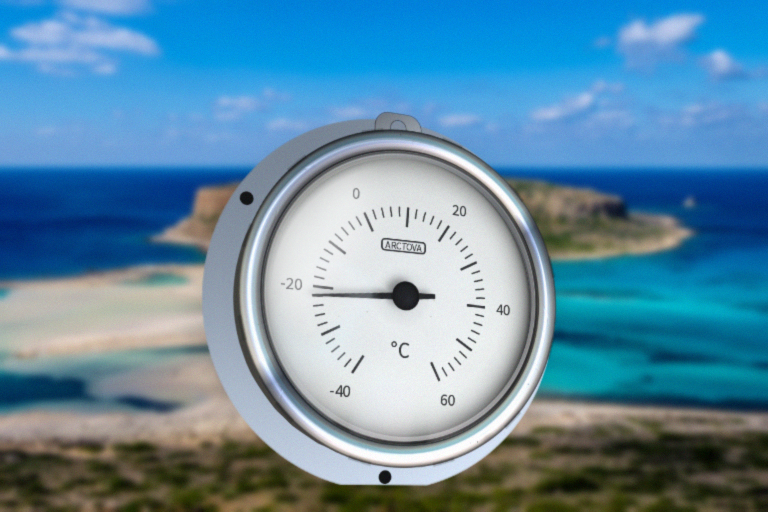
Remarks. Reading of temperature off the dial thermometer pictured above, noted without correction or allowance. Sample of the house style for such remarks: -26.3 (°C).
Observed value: -22 (°C)
